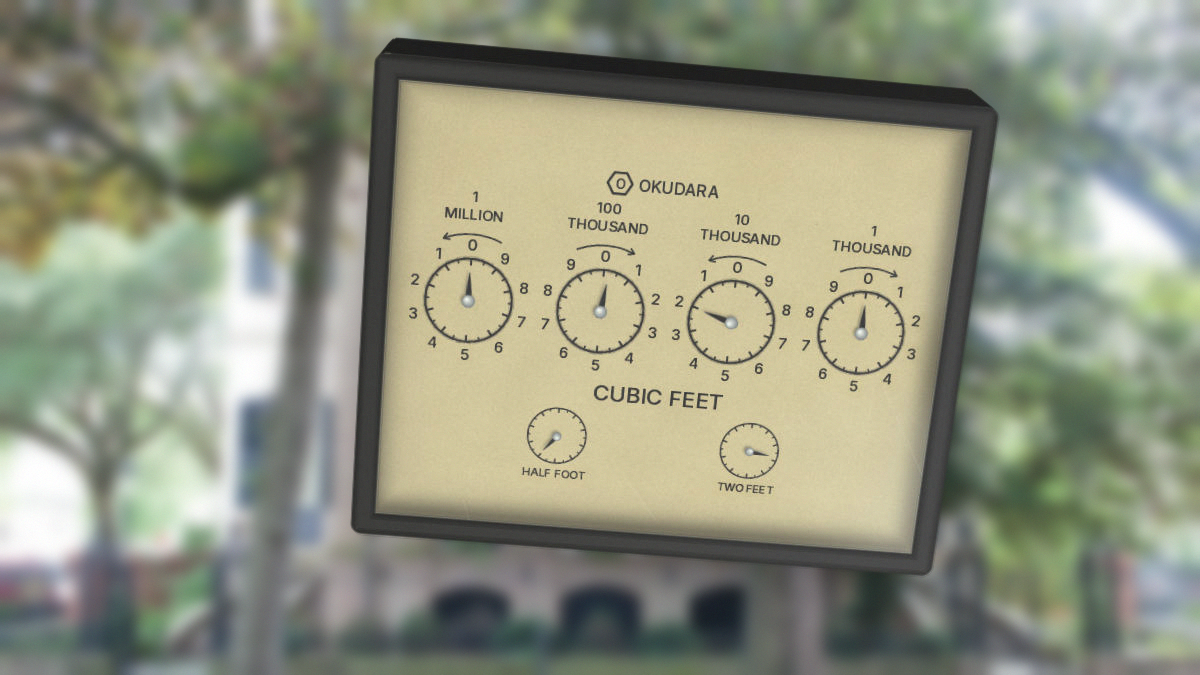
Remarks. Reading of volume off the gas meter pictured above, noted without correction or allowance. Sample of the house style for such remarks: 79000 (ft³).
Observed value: 2000 (ft³)
